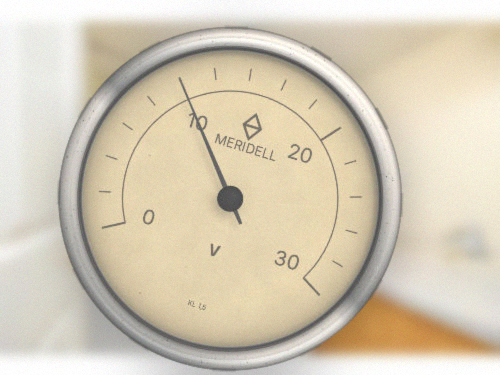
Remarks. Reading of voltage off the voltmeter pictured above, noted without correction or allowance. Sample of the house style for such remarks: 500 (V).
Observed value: 10 (V)
